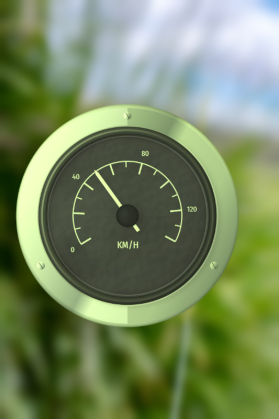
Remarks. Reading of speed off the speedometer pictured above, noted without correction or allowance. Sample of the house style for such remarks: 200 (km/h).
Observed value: 50 (km/h)
